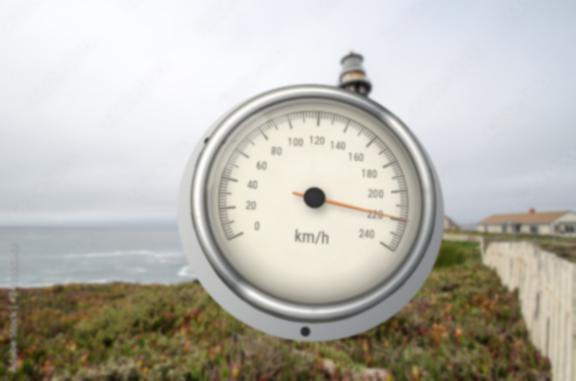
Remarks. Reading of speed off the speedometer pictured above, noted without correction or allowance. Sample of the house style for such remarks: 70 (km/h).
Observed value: 220 (km/h)
